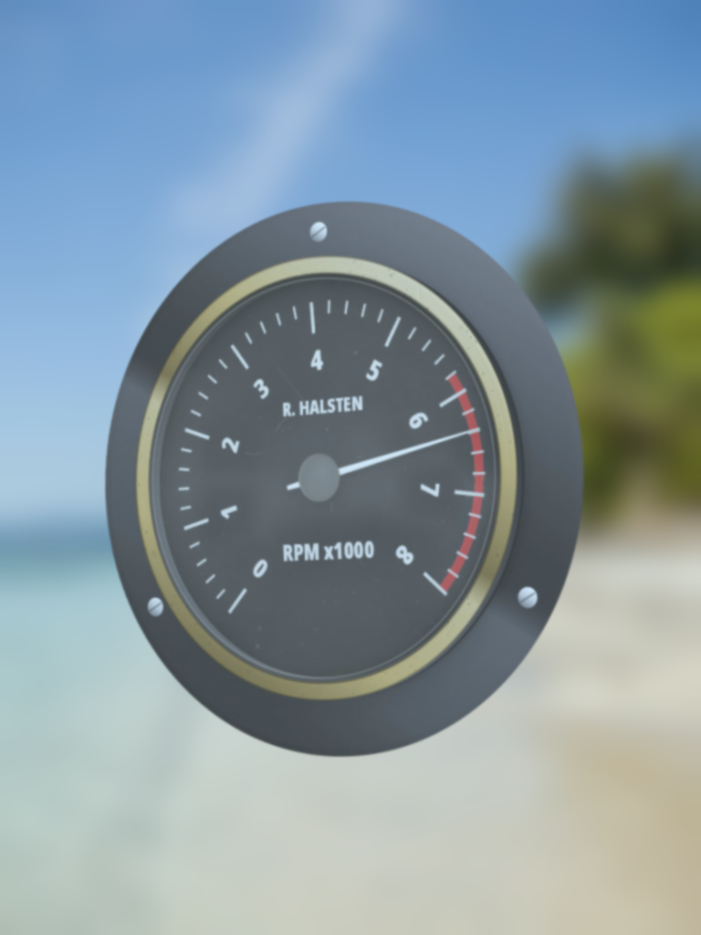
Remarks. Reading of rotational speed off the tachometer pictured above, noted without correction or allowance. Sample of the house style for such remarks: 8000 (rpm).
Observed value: 6400 (rpm)
